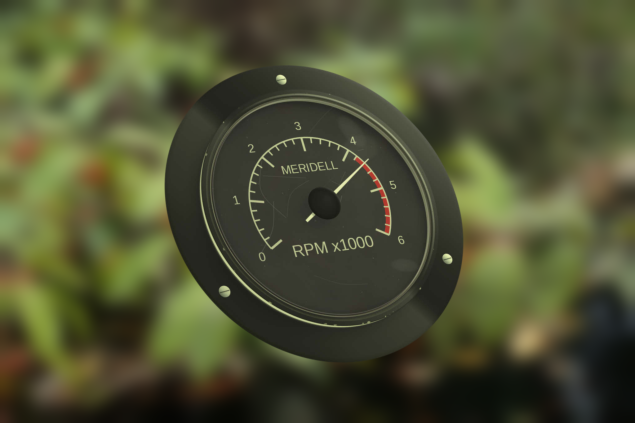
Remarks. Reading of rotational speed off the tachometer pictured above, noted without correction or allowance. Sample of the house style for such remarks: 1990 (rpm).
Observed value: 4400 (rpm)
